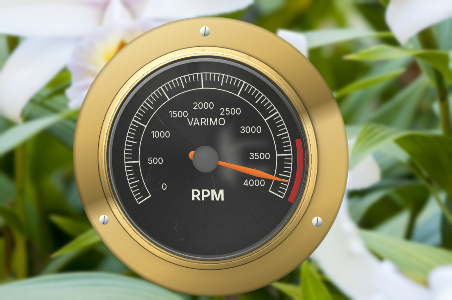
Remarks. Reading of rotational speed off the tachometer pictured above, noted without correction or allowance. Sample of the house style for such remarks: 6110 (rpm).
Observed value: 3800 (rpm)
